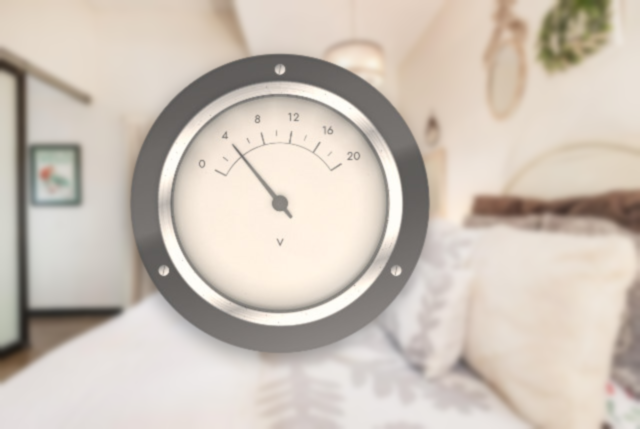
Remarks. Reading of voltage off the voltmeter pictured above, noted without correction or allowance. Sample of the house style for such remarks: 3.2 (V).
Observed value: 4 (V)
